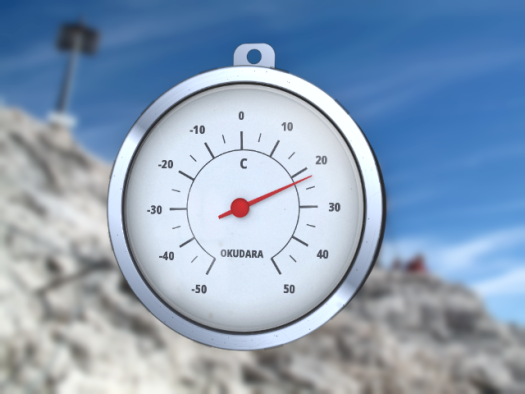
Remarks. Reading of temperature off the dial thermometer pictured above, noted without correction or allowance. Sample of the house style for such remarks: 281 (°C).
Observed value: 22.5 (°C)
